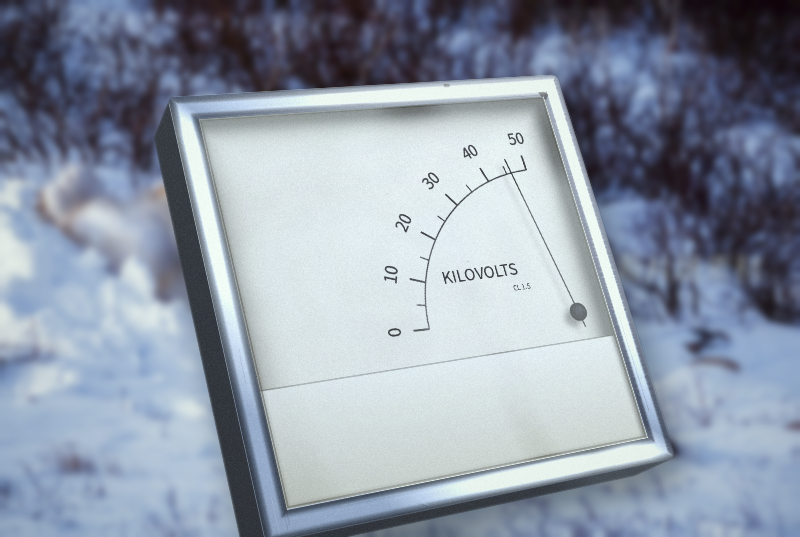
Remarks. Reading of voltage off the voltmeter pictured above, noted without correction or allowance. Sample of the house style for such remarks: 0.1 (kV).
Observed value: 45 (kV)
